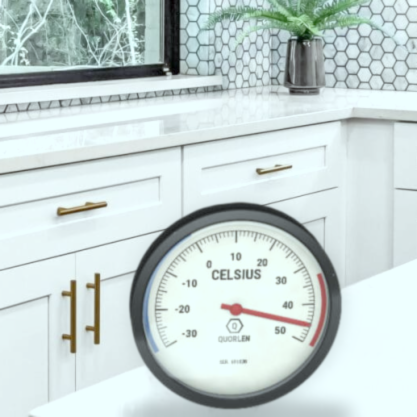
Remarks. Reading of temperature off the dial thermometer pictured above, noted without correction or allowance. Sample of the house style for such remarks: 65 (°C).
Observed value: 45 (°C)
